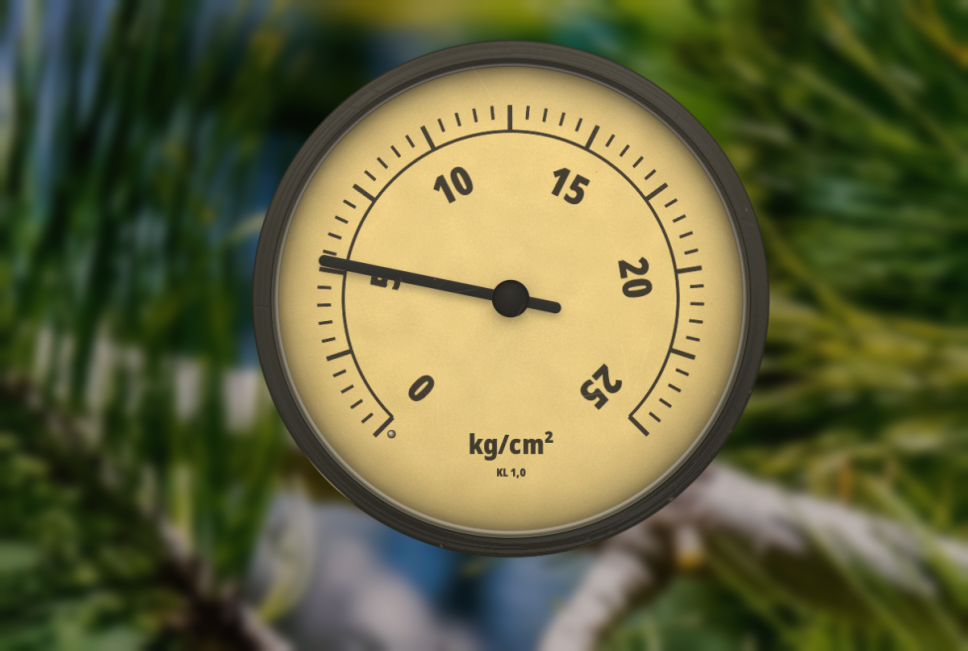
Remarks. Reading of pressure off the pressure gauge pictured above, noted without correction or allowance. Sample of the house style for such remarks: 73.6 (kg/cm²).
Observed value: 5.25 (kg/cm²)
